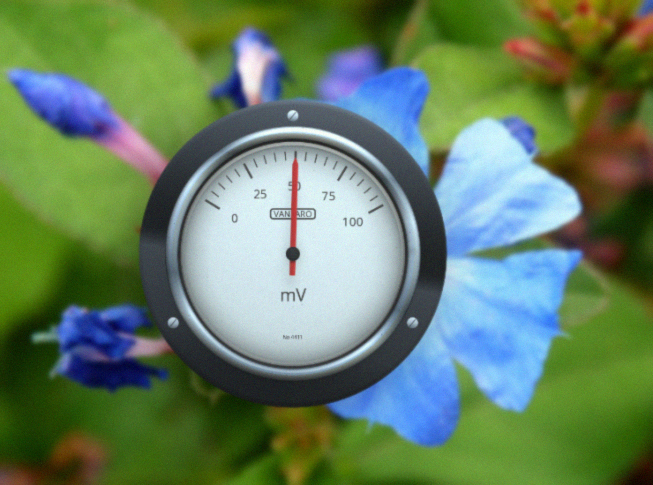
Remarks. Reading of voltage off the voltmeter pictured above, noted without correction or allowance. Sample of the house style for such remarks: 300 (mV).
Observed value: 50 (mV)
